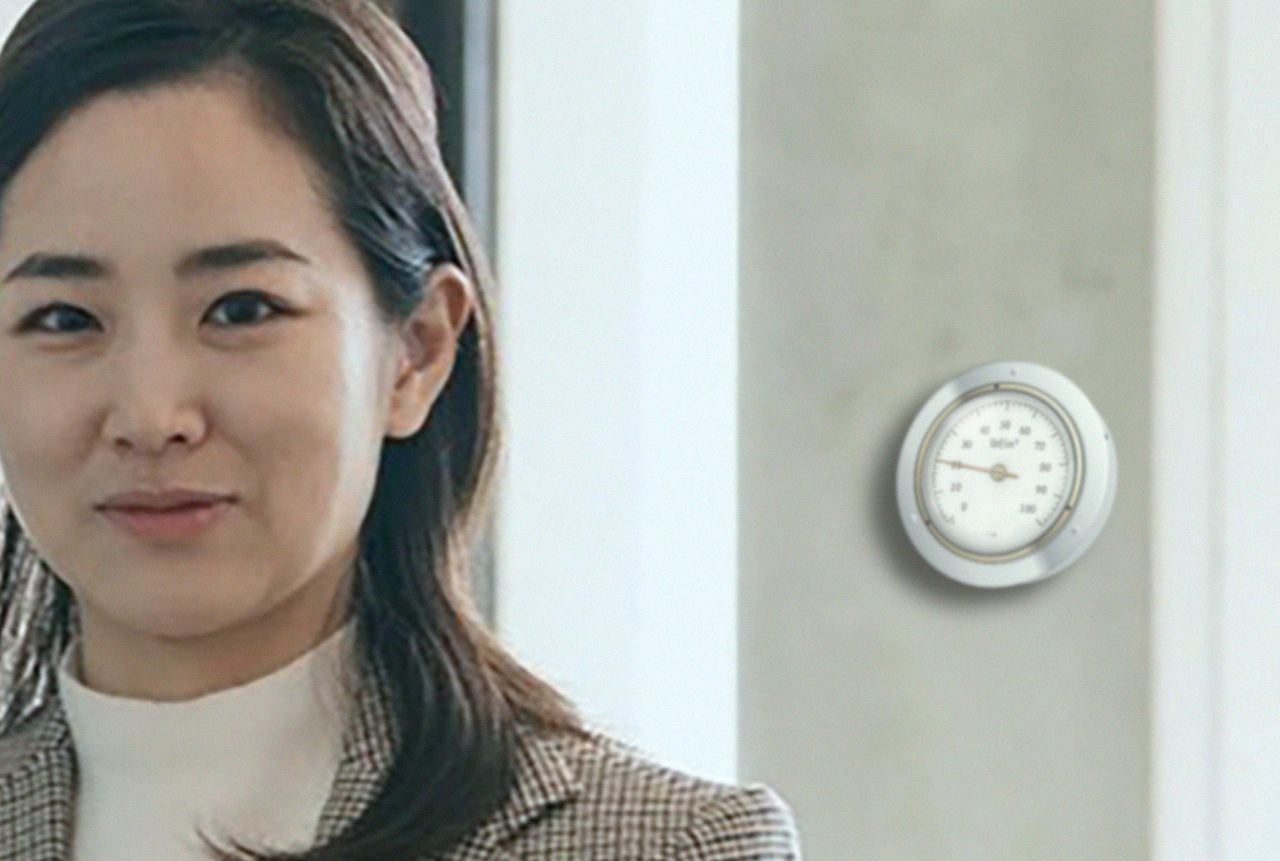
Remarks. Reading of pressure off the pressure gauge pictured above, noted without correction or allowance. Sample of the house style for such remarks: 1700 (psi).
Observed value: 20 (psi)
